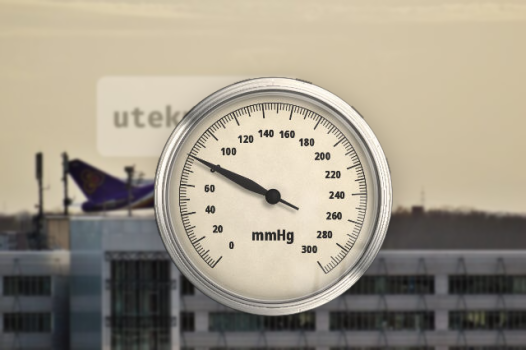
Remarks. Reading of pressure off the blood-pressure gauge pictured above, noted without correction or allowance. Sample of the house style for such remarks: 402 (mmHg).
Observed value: 80 (mmHg)
